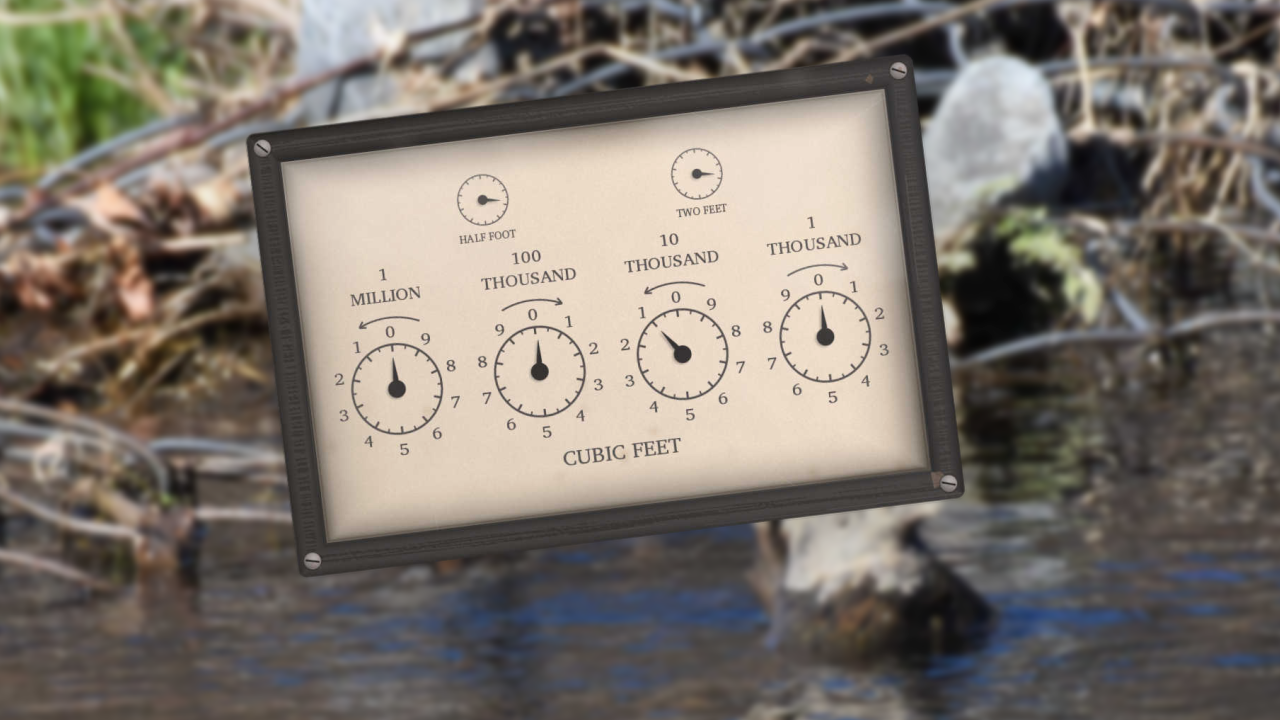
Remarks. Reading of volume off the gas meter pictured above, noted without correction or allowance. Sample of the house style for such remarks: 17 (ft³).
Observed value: 1000 (ft³)
